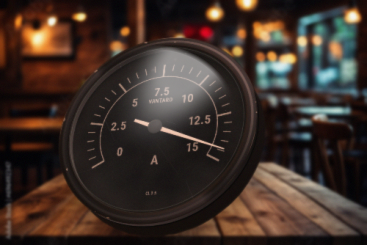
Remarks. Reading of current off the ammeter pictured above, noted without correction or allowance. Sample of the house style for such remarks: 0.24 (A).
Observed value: 14.5 (A)
